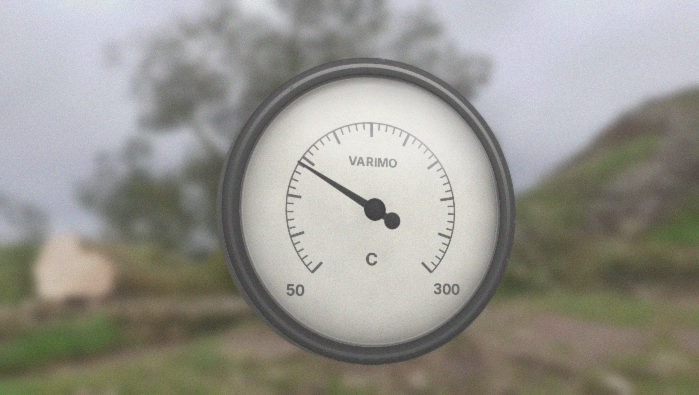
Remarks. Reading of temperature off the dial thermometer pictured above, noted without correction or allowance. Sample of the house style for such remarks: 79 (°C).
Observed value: 120 (°C)
